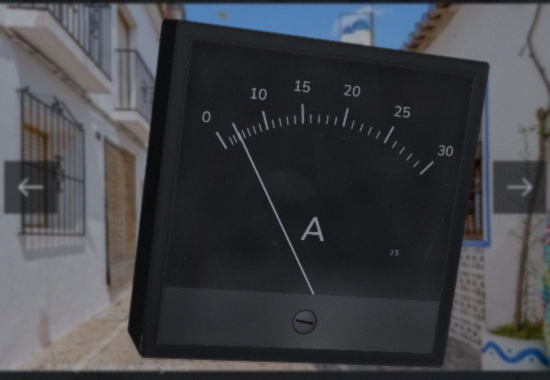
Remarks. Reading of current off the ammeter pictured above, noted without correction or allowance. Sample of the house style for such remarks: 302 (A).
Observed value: 5 (A)
